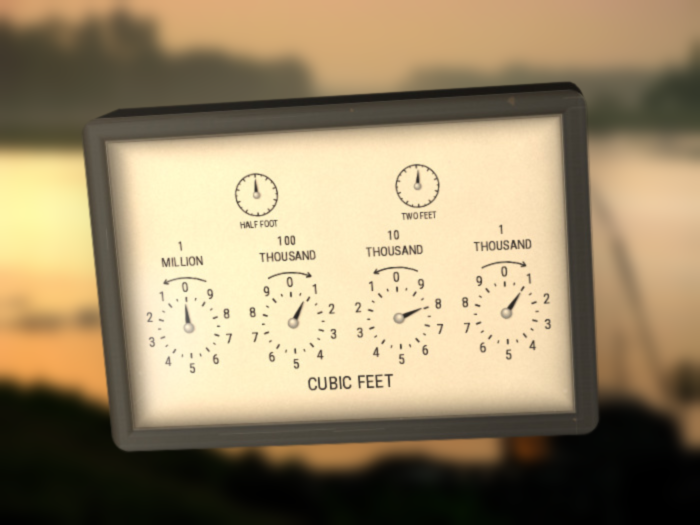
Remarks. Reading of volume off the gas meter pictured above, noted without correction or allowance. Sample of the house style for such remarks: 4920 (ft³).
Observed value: 8100 (ft³)
